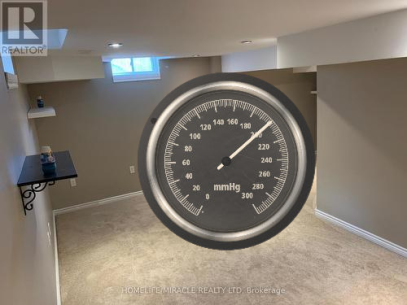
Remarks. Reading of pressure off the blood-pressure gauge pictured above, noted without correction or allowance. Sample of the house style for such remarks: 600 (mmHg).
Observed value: 200 (mmHg)
